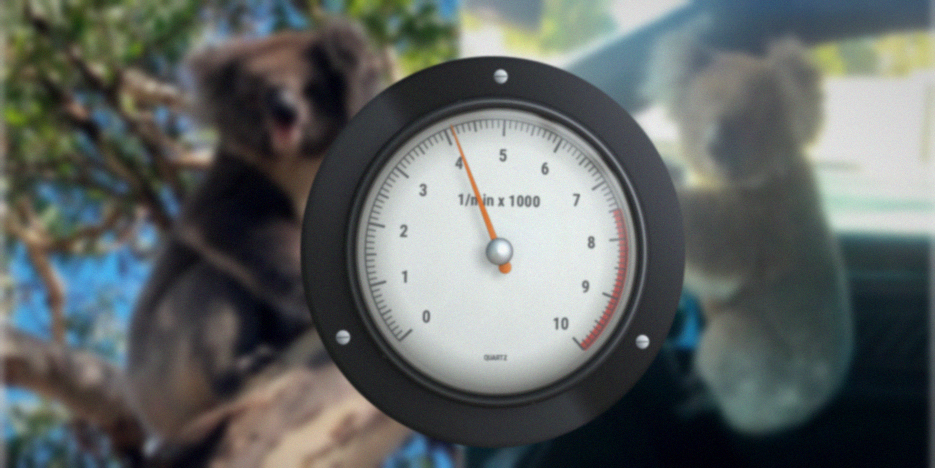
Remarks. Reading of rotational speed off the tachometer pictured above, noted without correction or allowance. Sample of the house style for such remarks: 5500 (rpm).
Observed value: 4100 (rpm)
